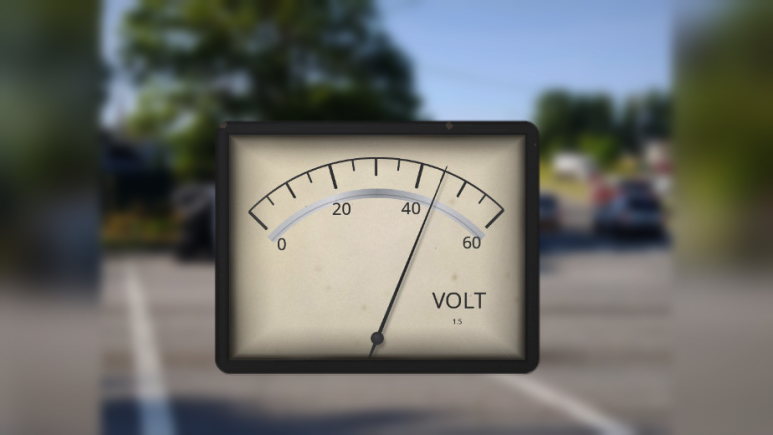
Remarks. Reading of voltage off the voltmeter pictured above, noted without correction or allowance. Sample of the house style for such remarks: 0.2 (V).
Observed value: 45 (V)
